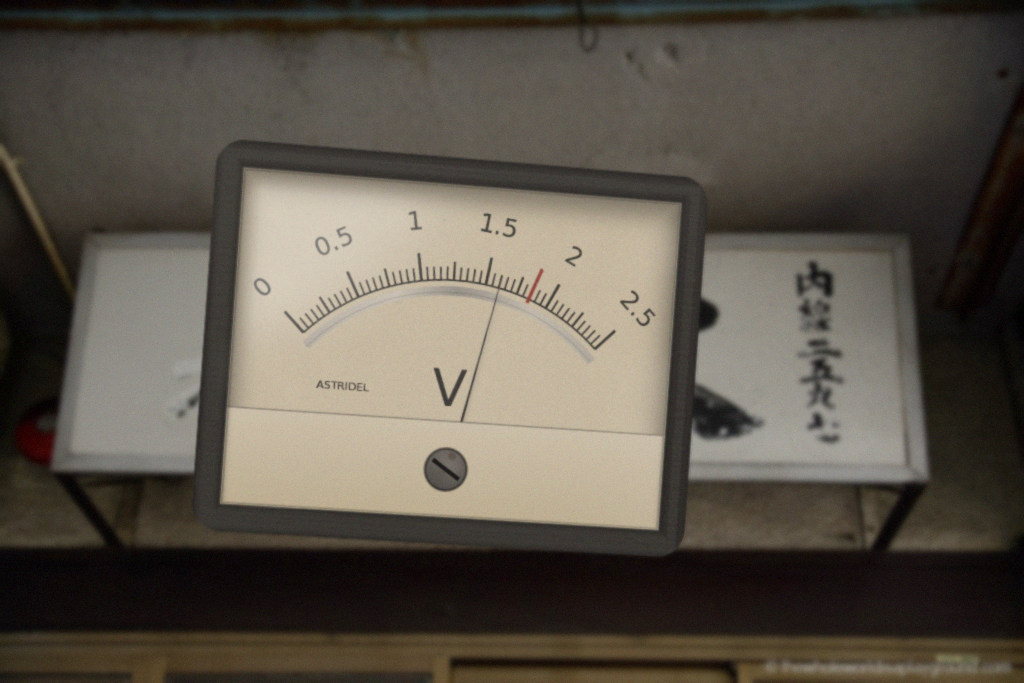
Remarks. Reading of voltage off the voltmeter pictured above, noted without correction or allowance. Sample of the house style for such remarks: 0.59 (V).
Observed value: 1.6 (V)
